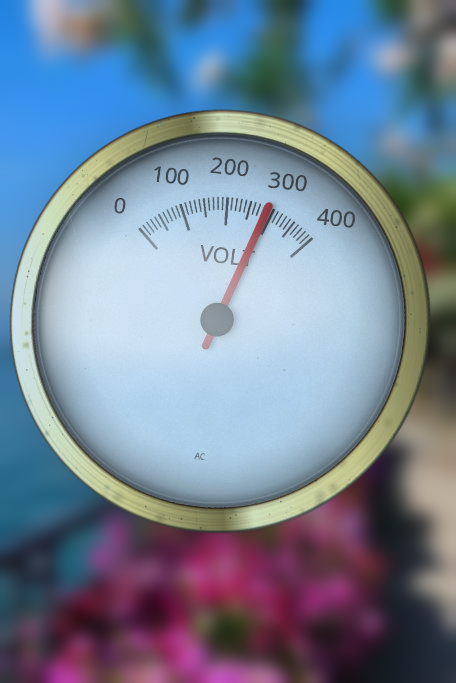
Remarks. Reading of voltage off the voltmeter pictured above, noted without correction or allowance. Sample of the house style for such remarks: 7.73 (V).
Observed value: 290 (V)
